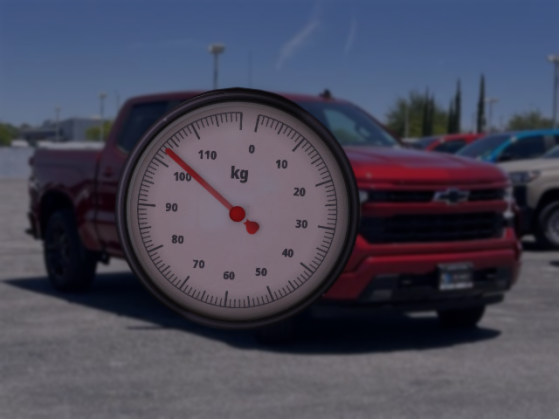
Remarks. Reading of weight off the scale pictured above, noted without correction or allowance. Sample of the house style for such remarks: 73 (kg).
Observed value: 103 (kg)
